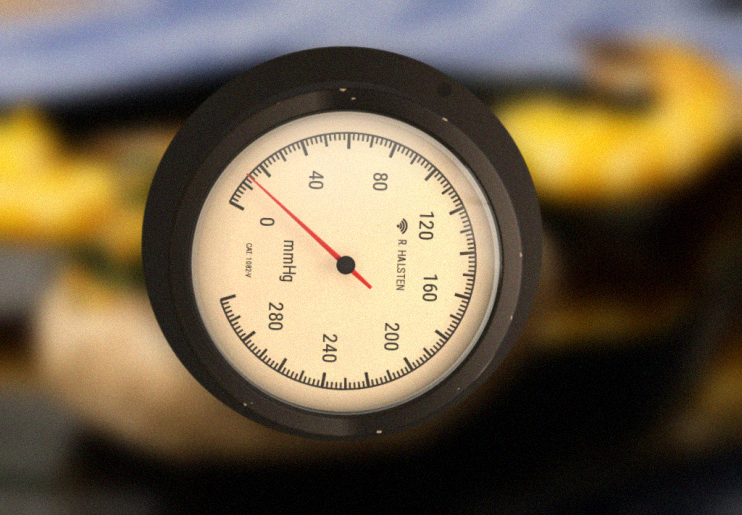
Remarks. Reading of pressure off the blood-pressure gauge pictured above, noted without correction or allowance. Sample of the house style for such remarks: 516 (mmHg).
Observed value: 14 (mmHg)
